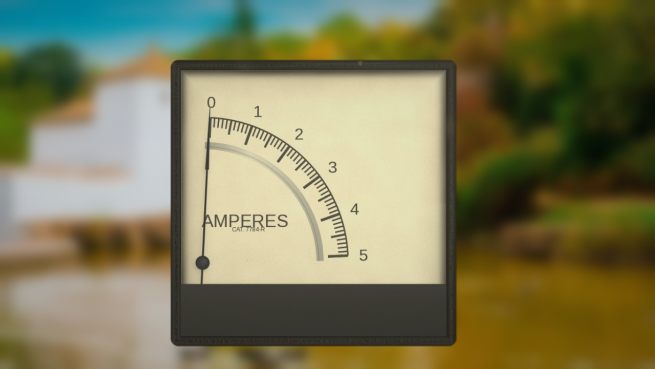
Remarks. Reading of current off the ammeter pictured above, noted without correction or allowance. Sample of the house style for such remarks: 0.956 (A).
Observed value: 0 (A)
